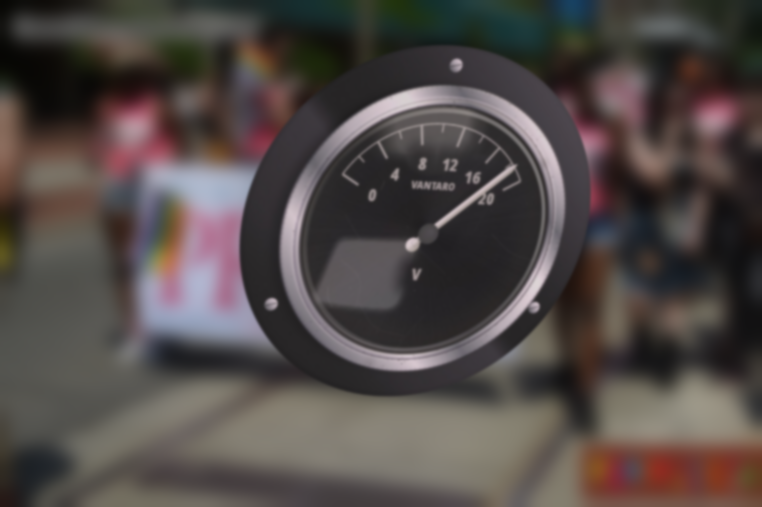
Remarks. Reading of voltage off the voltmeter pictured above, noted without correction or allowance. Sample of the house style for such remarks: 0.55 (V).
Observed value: 18 (V)
